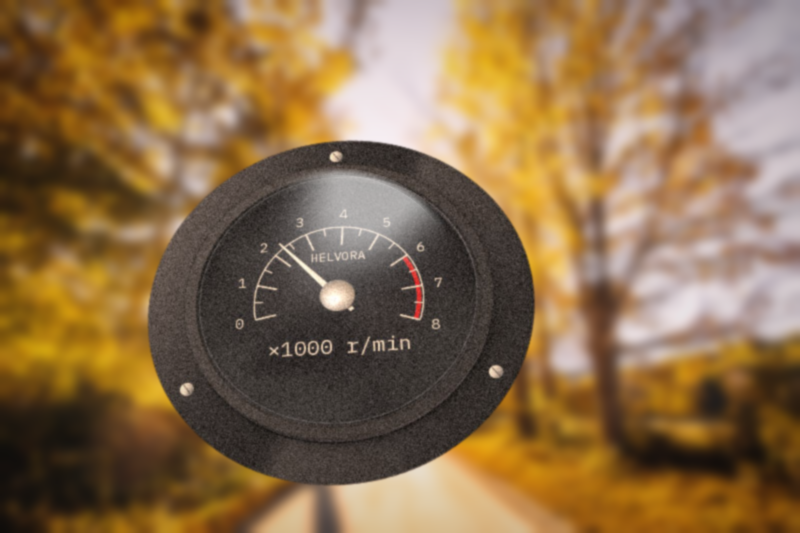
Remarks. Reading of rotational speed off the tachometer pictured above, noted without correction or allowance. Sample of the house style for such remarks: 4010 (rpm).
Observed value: 2250 (rpm)
